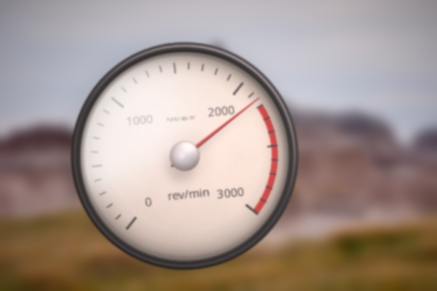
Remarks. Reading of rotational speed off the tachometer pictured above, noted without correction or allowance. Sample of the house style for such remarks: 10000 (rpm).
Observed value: 2150 (rpm)
